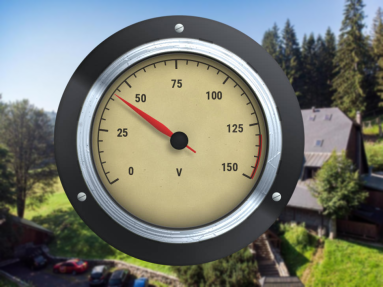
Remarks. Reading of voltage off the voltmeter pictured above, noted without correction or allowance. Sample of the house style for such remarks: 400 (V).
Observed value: 42.5 (V)
